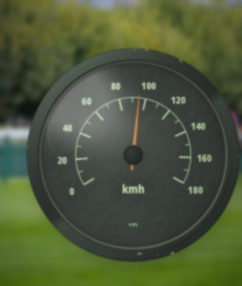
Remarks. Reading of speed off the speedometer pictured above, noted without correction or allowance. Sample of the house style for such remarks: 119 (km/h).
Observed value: 95 (km/h)
